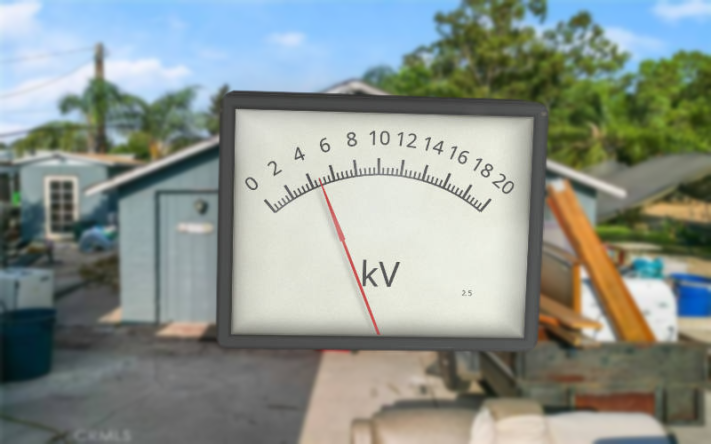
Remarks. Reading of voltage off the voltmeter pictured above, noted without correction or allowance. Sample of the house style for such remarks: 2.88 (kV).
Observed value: 4.8 (kV)
